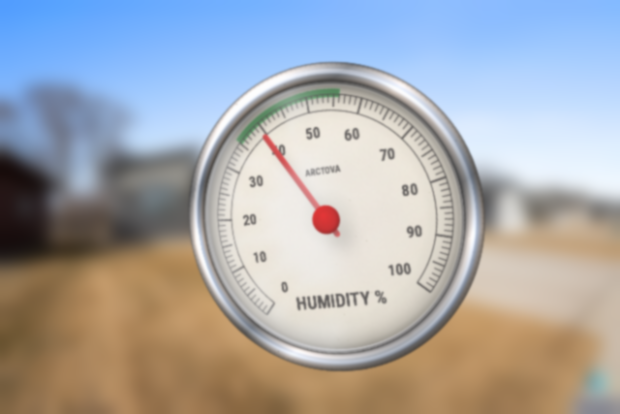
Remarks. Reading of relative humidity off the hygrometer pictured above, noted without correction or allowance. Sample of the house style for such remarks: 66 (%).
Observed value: 40 (%)
